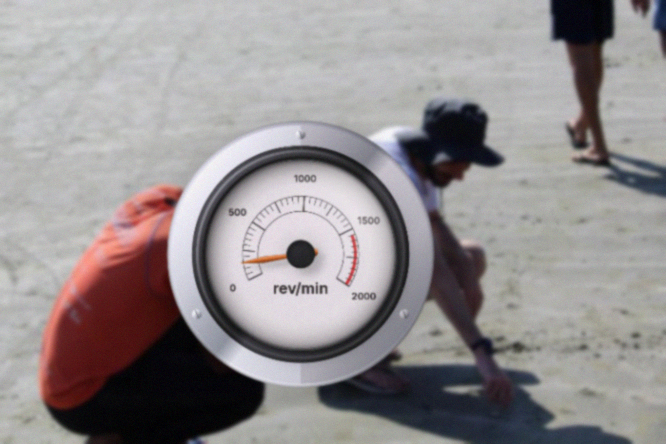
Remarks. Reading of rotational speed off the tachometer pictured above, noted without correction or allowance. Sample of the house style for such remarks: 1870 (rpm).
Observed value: 150 (rpm)
